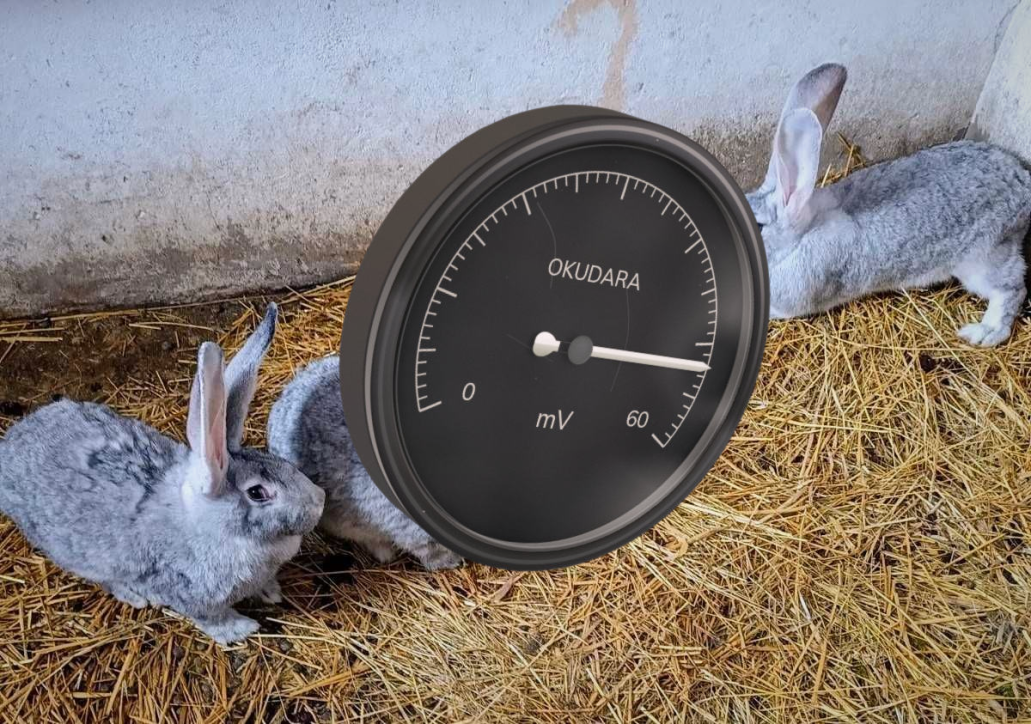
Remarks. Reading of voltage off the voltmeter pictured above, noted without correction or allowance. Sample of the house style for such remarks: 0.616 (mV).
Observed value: 52 (mV)
